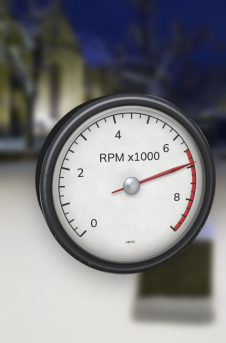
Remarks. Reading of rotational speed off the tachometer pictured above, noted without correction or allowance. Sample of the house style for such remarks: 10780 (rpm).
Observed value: 6875 (rpm)
